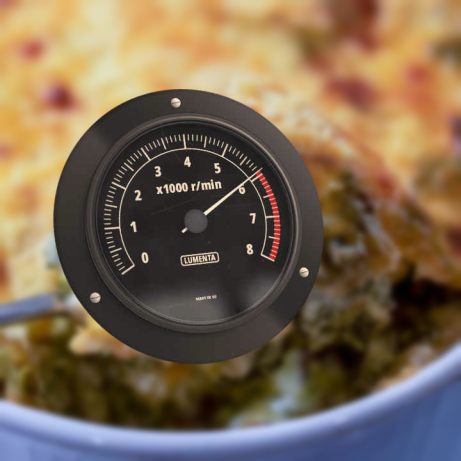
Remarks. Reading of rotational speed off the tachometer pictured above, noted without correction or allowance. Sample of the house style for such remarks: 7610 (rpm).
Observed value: 5900 (rpm)
